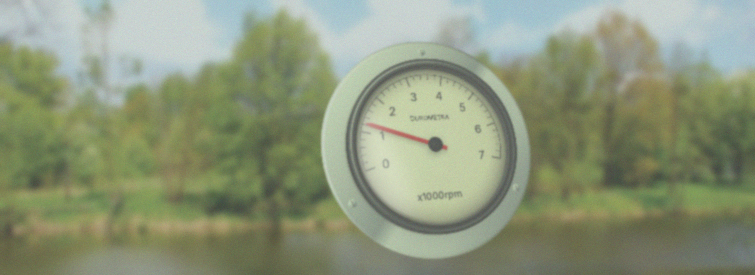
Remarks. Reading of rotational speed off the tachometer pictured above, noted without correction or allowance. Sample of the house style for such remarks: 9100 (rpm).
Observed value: 1200 (rpm)
